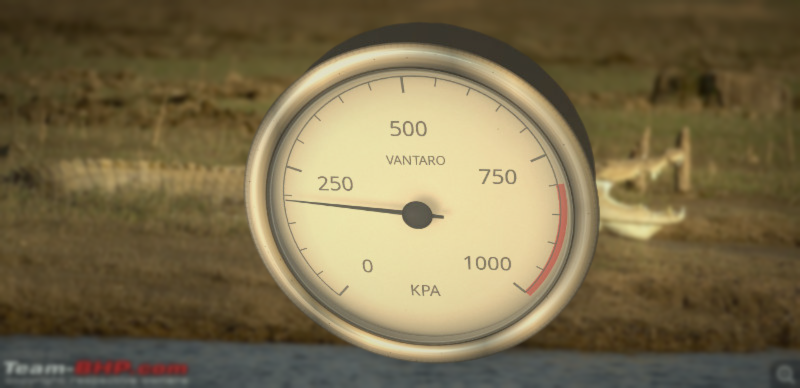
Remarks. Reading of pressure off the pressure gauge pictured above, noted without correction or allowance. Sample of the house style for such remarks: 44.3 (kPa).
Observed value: 200 (kPa)
